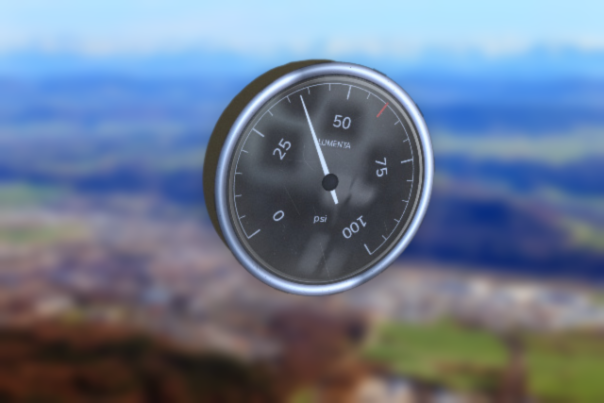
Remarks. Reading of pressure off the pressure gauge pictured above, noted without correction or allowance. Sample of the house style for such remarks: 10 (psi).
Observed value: 37.5 (psi)
